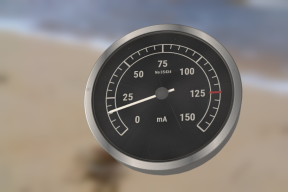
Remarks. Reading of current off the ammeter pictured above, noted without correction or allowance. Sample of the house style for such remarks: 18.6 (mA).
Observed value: 15 (mA)
